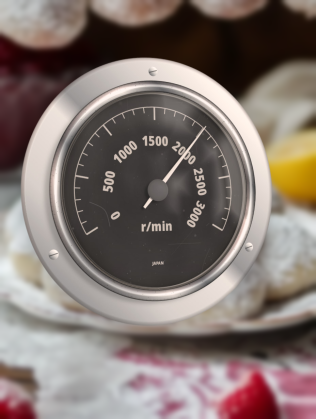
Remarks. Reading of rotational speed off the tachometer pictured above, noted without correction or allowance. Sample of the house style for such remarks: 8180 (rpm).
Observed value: 2000 (rpm)
